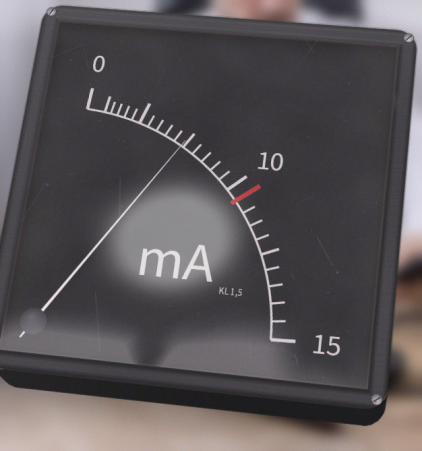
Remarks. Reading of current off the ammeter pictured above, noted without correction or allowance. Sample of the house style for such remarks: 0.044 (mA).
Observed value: 7.5 (mA)
